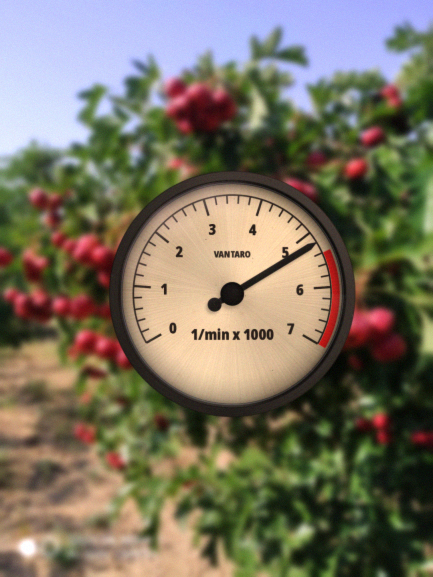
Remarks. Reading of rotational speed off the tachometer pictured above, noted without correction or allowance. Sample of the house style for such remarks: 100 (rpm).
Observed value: 5200 (rpm)
